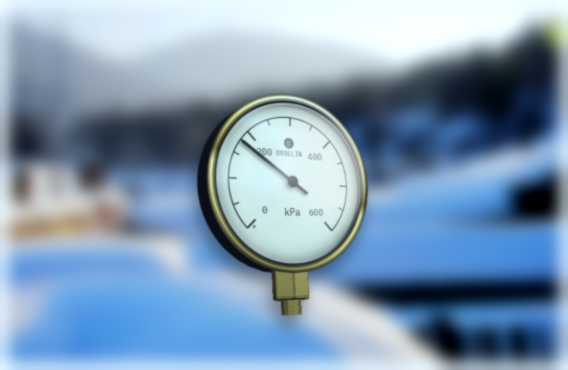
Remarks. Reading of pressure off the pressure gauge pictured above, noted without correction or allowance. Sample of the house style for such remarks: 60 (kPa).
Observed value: 175 (kPa)
